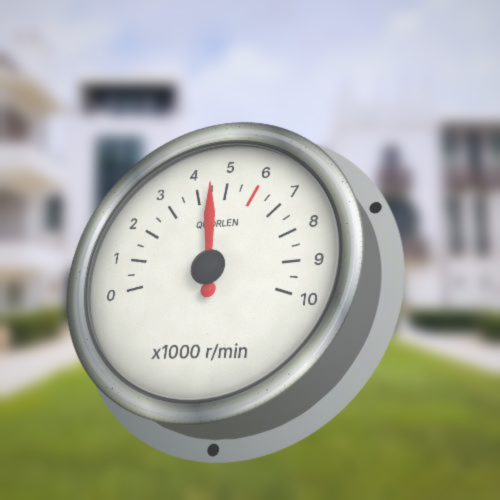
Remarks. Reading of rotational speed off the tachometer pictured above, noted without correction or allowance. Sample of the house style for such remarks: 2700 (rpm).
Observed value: 4500 (rpm)
